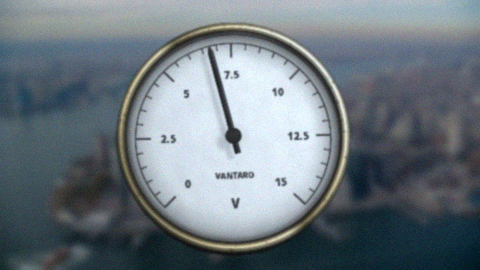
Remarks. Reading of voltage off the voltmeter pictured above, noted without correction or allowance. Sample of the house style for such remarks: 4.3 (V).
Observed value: 6.75 (V)
